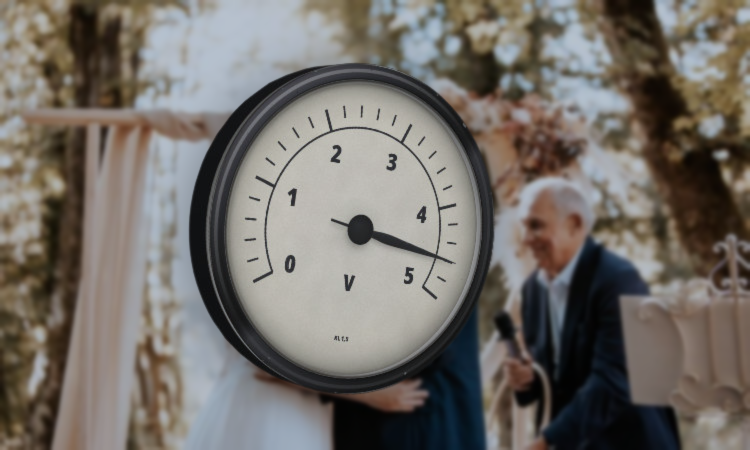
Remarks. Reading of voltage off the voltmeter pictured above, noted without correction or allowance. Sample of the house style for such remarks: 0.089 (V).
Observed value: 4.6 (V)
